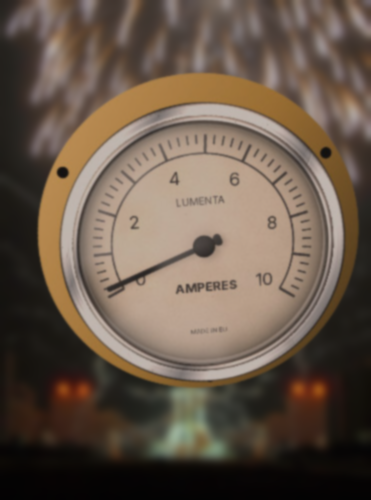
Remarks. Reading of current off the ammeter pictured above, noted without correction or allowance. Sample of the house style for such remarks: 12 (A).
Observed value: 0.2 (A)
